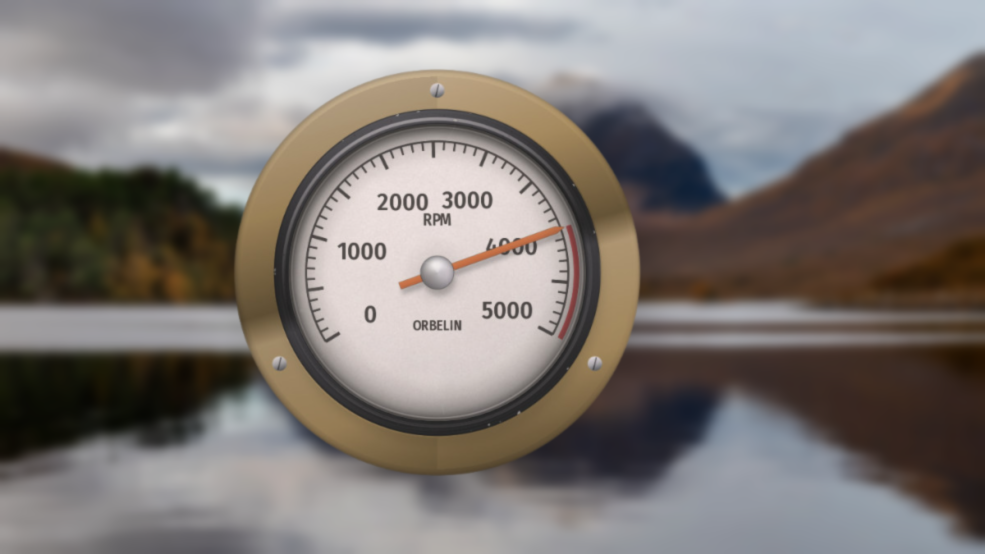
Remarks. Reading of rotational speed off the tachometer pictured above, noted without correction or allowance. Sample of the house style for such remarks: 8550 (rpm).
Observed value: 4000 (rpm)
